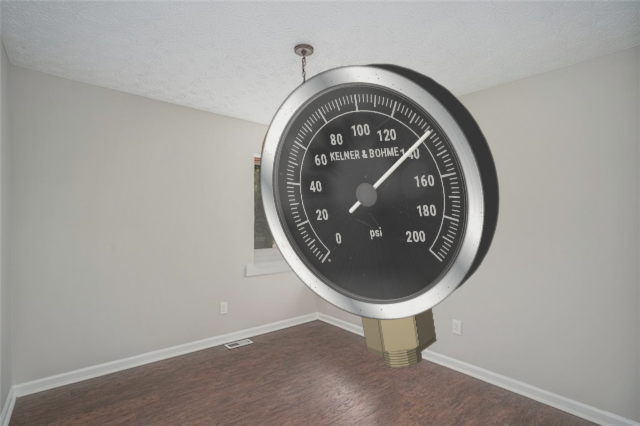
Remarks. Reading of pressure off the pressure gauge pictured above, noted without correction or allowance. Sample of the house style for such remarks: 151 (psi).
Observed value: 140 (psi)
